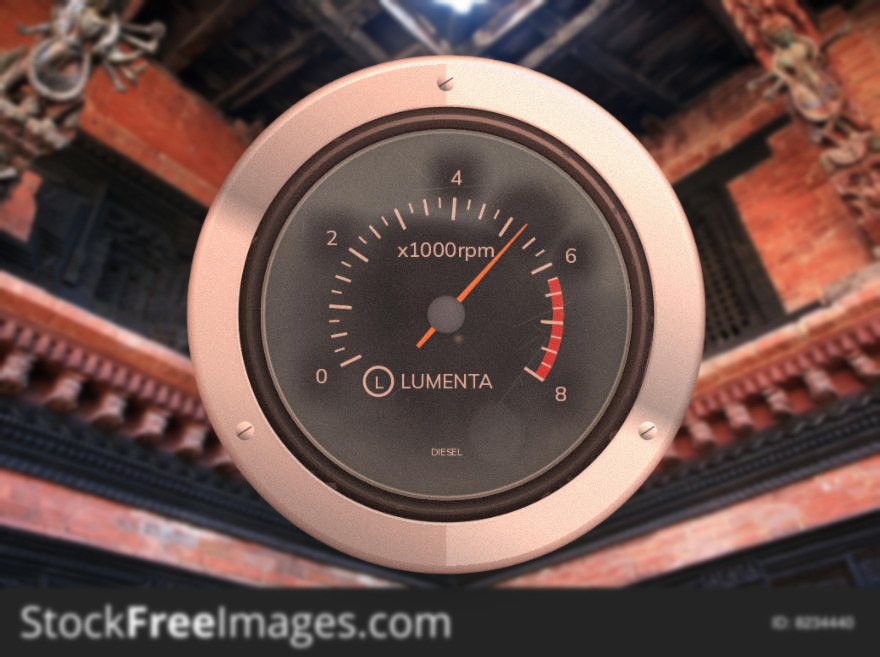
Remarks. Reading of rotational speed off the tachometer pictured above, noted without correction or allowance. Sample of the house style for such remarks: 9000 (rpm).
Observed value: 5250 (rpm)
